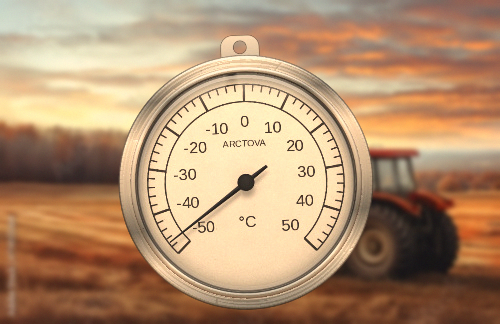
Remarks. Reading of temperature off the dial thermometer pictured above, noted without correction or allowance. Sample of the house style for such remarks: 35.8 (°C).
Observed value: -47 (°C)
